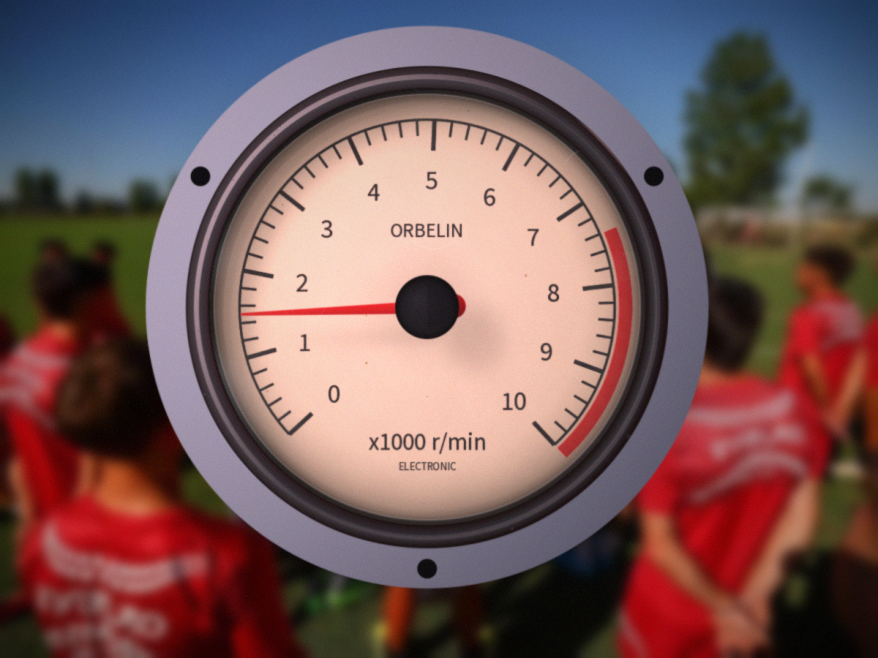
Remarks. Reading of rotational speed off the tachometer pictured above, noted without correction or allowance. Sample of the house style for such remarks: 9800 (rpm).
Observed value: 1500 (rpm)
